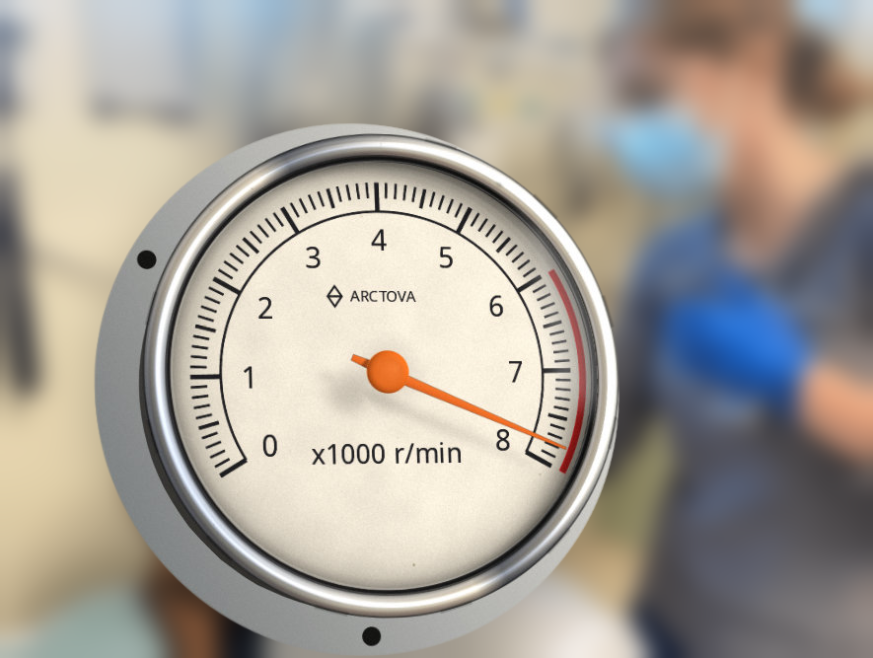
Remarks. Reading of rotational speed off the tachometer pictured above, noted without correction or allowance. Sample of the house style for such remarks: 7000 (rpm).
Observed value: 7800 (rpm)
